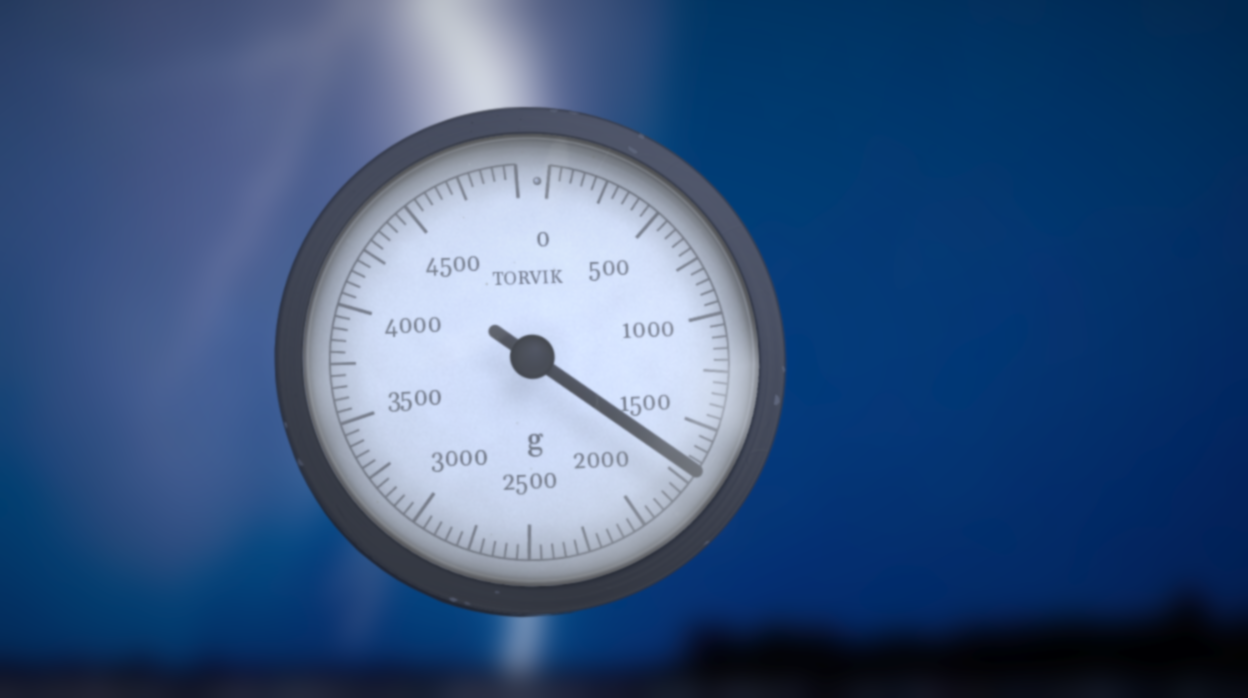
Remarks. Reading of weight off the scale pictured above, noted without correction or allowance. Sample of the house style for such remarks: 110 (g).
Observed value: 1700 (g)
